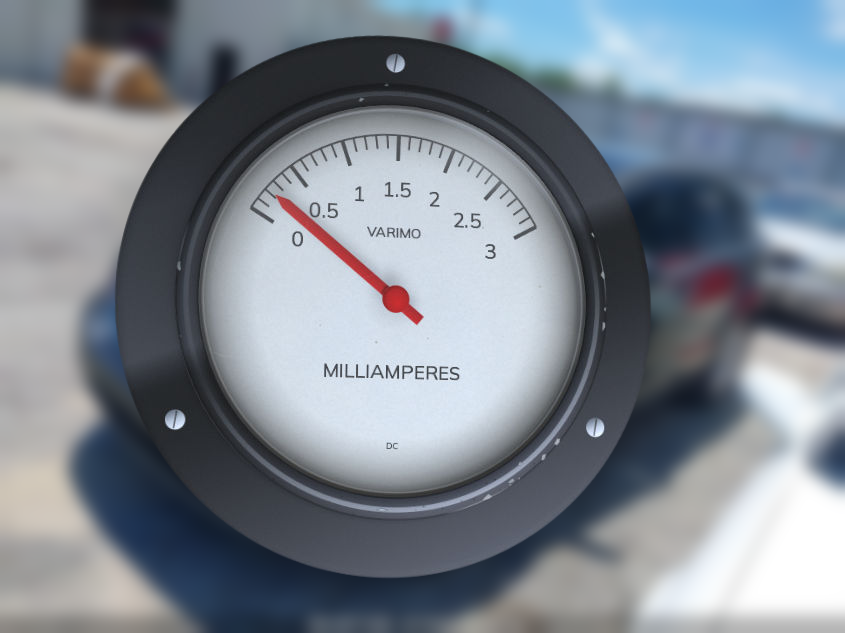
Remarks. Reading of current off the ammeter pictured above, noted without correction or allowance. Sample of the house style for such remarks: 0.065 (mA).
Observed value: 0.2 (mA)
